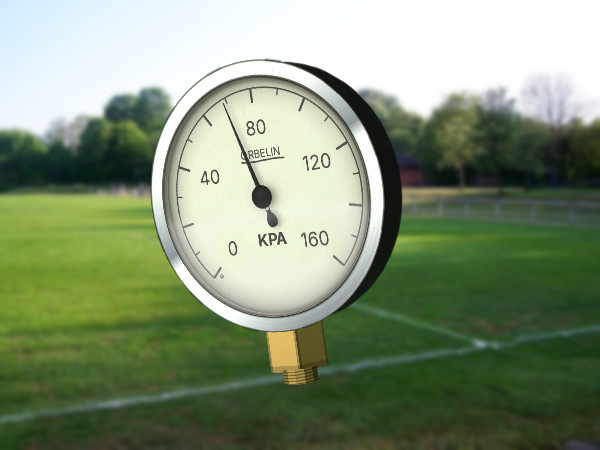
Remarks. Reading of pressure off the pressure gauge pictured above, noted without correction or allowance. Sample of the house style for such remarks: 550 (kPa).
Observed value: 70 (kPa)
